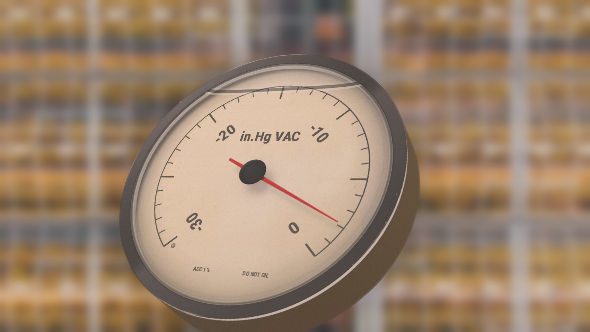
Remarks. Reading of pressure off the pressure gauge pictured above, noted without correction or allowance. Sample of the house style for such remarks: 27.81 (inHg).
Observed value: -2 (inHg)
